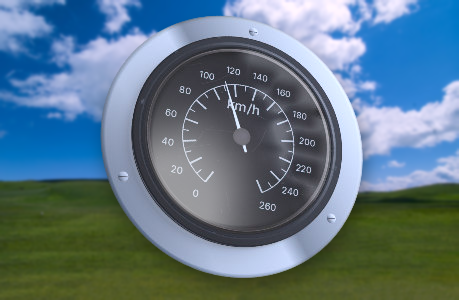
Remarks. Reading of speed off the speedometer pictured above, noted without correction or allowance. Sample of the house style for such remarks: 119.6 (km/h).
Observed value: 110 (km/h)
